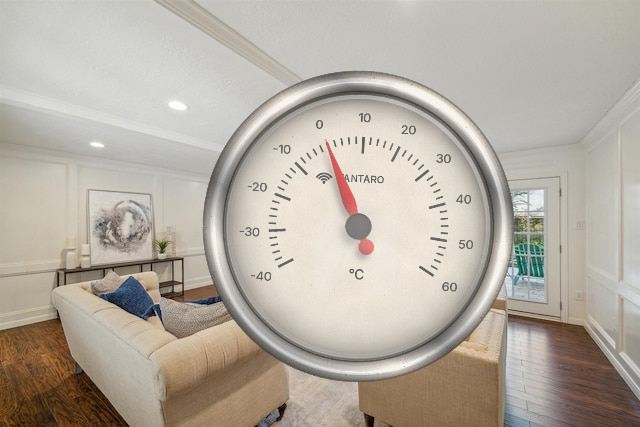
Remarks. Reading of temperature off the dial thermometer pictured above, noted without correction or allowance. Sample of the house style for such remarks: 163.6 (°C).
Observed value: 0 (°C)
